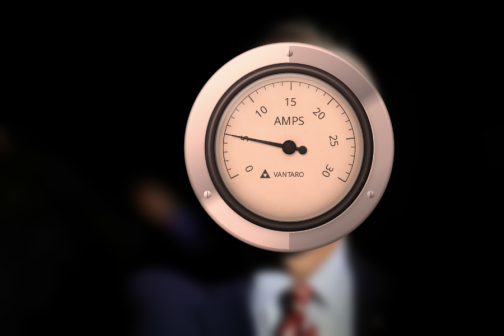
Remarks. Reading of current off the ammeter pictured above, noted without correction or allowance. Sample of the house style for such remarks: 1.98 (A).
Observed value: 5 (A)
